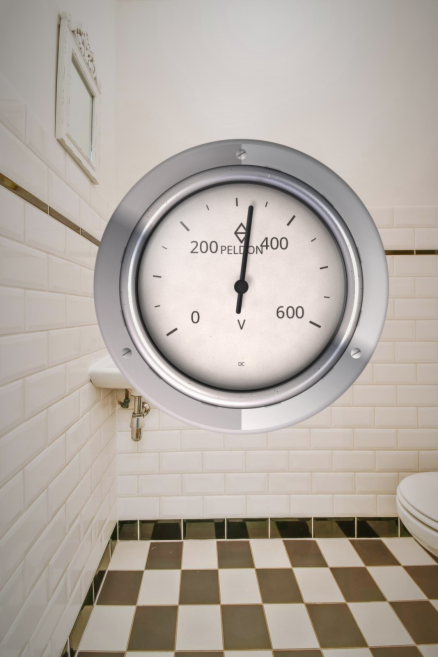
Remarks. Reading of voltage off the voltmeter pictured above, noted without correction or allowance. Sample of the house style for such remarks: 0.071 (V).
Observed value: 325 (V)
